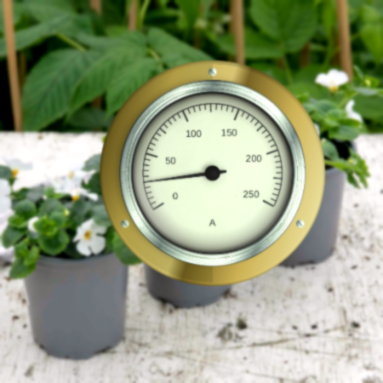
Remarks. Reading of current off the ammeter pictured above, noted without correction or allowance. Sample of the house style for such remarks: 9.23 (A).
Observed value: 25 (A)
